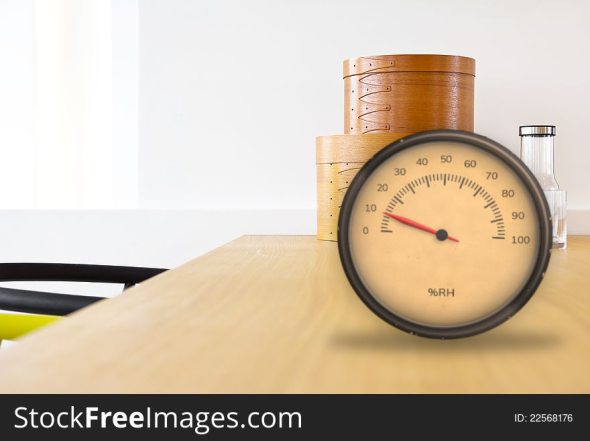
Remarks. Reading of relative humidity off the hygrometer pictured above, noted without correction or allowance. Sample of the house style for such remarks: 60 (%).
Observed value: 10 (%)
